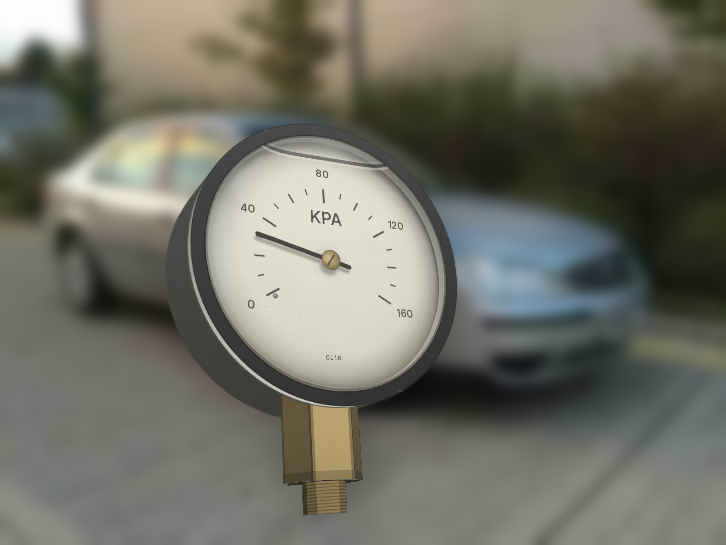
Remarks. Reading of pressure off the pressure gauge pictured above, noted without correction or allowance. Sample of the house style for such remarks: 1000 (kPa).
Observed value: 30 (kPa)
